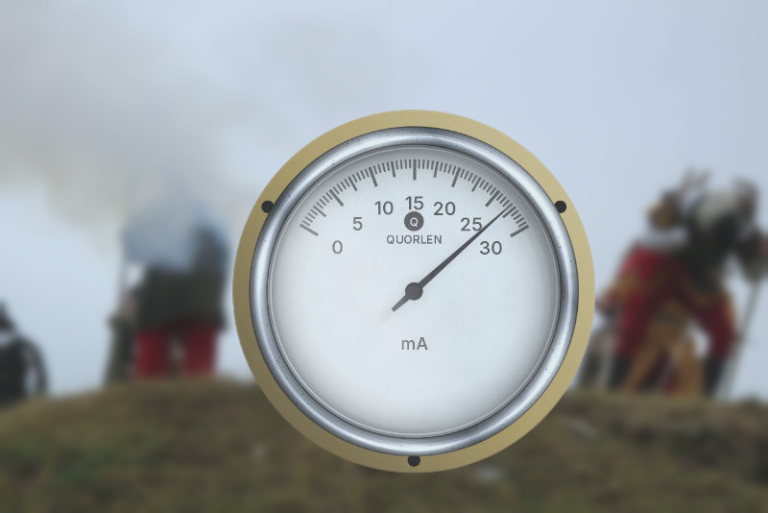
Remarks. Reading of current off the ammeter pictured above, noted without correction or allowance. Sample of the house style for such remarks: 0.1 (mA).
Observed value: 27 (mA)
